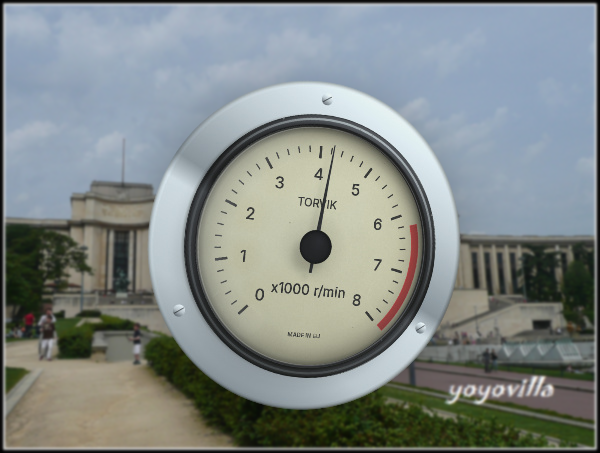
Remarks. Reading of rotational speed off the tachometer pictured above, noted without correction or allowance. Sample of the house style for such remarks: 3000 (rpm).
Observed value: 4200 (rpm)
